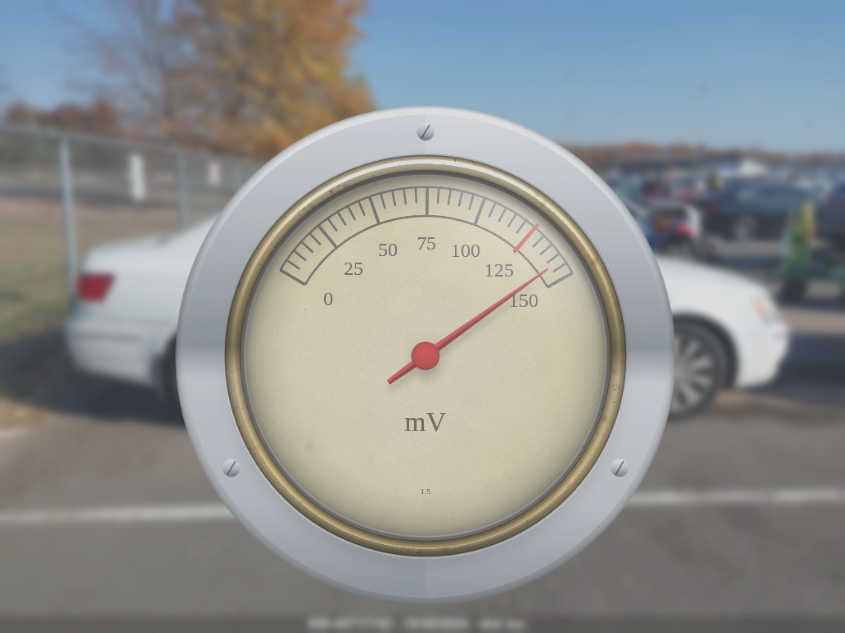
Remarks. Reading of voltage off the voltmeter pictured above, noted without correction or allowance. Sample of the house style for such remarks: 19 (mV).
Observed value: 142.5 (mV)
